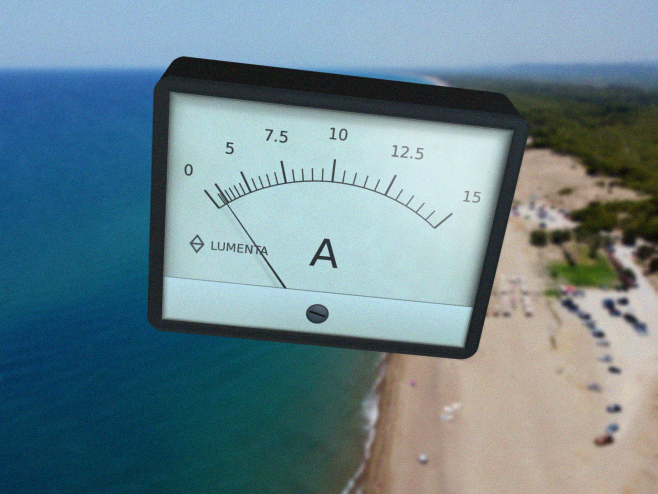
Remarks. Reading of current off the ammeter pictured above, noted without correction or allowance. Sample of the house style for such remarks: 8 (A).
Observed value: 2.5 (A)
